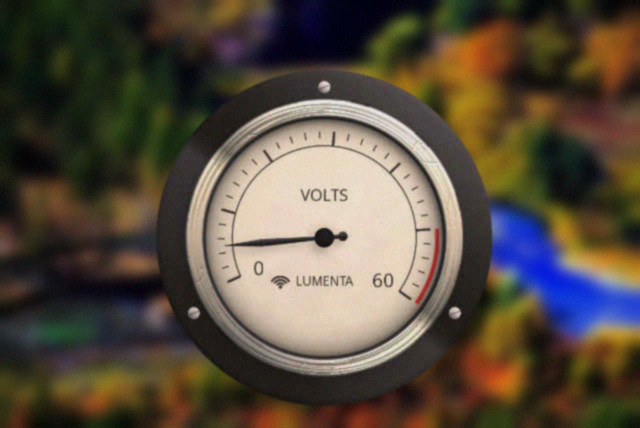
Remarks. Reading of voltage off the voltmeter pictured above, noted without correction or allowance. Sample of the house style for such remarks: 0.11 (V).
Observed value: 5 (V)
